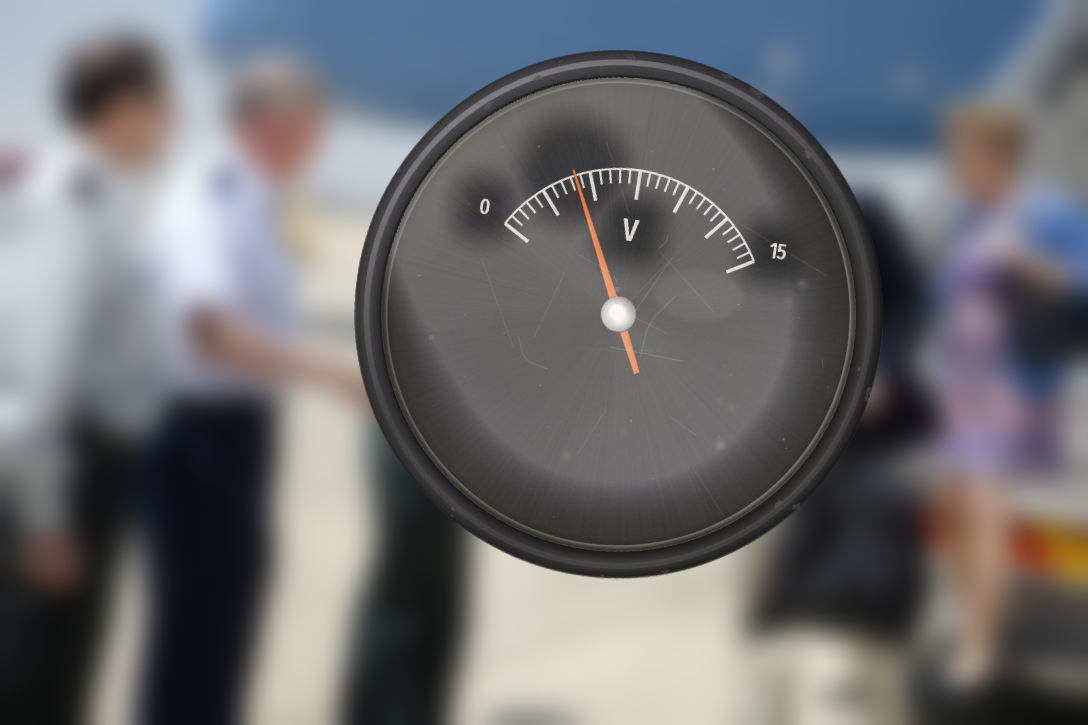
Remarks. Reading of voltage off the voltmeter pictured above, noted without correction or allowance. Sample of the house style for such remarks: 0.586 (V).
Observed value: 4.25 (V)
